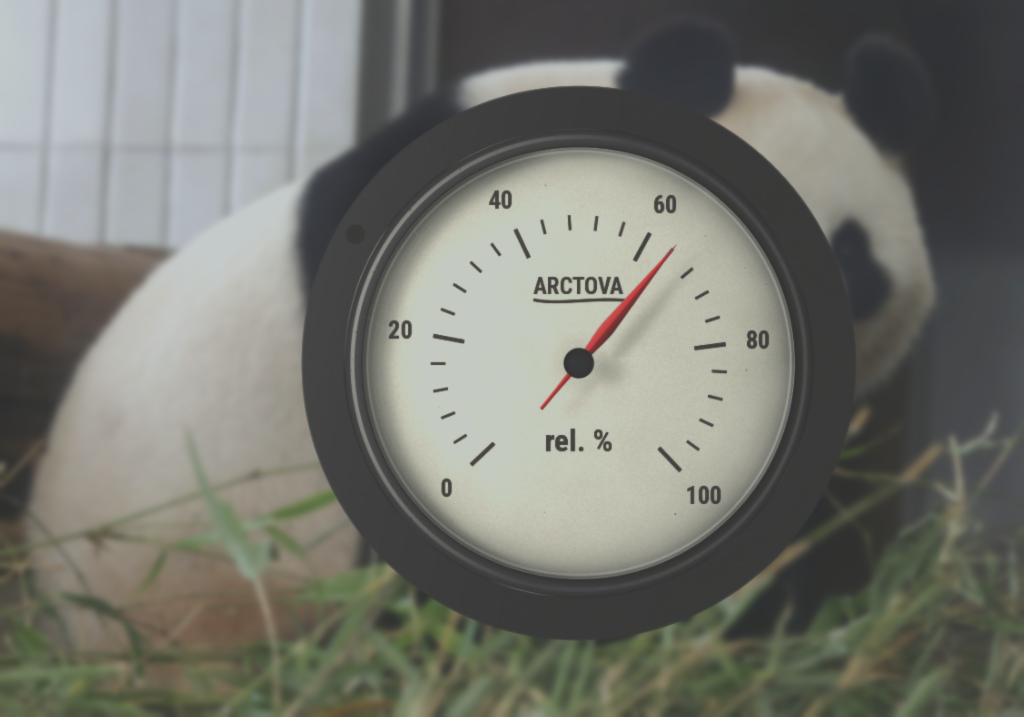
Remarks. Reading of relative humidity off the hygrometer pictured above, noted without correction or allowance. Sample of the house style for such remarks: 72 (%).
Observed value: 64 (%)
